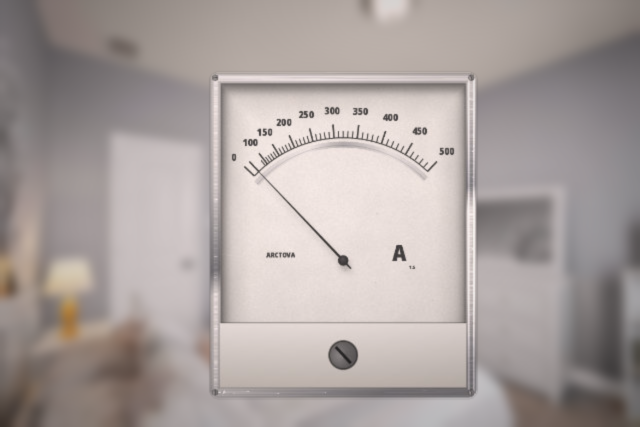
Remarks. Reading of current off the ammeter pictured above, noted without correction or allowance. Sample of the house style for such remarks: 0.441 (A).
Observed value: 50 (A)
